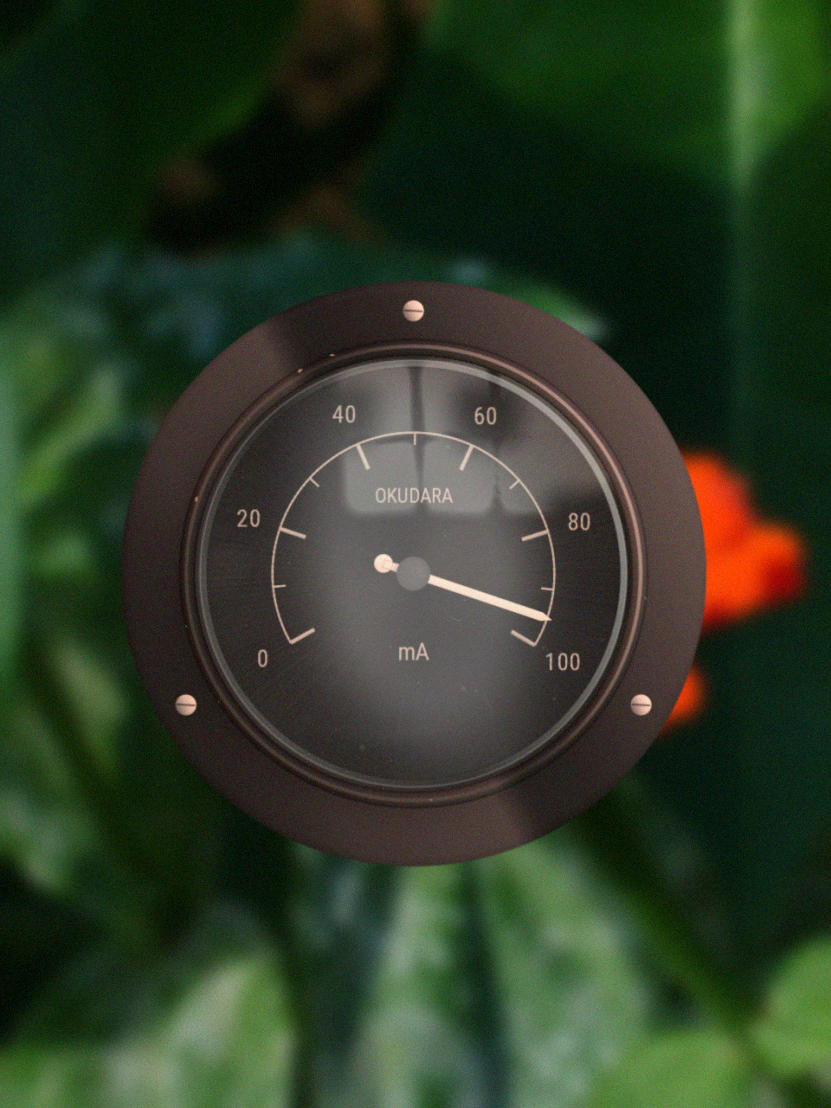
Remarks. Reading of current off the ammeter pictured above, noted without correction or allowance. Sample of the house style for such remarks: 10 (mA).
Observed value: 95 (mA)
